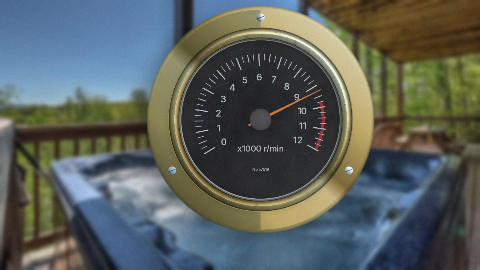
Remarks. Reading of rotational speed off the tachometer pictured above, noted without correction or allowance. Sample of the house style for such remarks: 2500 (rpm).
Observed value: 9250 (rpm)
